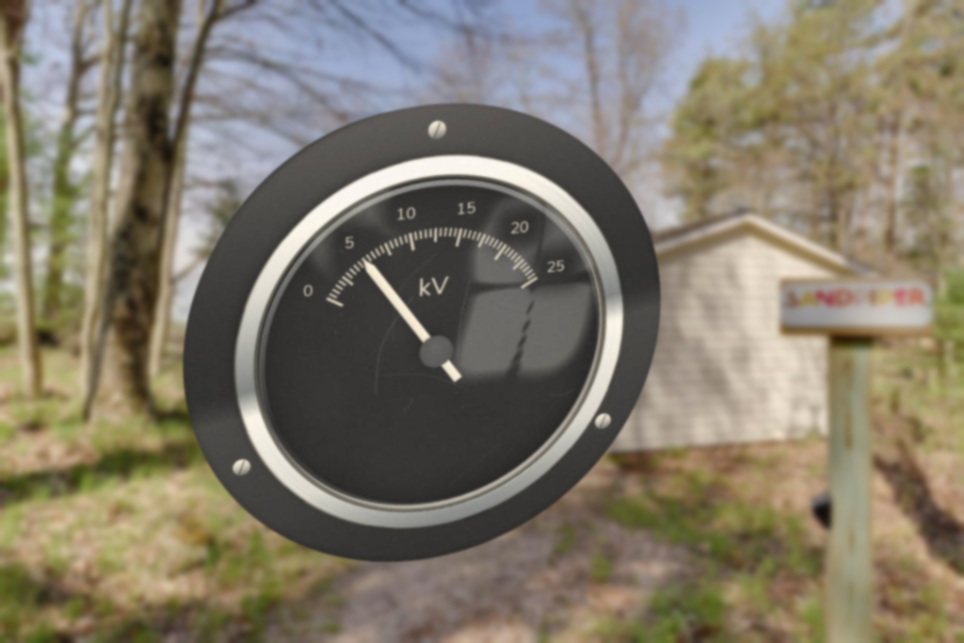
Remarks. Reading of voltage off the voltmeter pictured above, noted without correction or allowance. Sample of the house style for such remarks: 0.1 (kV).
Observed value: 5 (kV)
